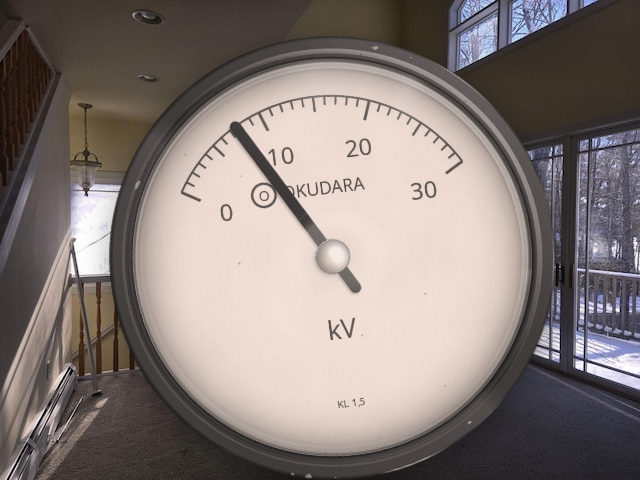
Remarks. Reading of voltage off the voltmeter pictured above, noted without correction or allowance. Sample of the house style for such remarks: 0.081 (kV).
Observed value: 7.5 (kV)
